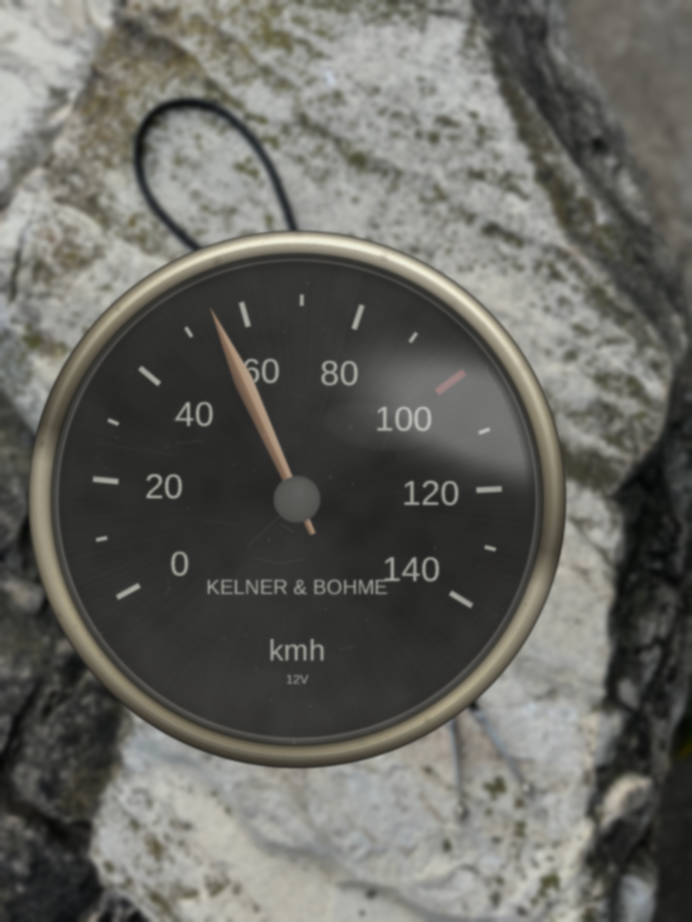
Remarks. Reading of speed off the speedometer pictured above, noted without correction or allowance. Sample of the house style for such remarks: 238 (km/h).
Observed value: 55 (km/h)
